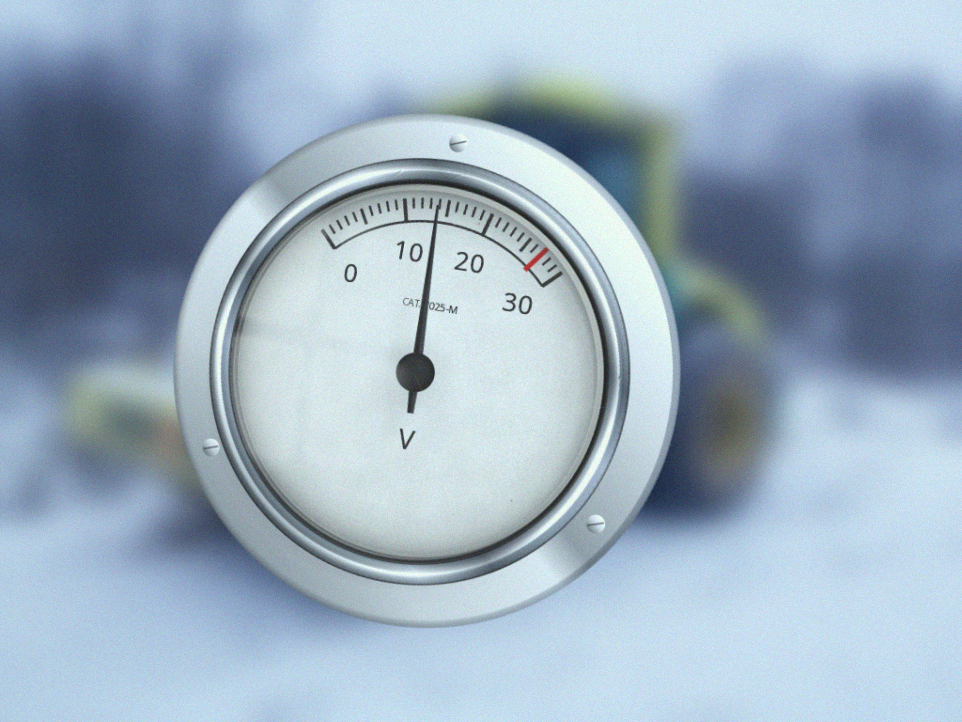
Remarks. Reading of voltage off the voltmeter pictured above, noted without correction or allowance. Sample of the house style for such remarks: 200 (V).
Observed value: 14 (V)
